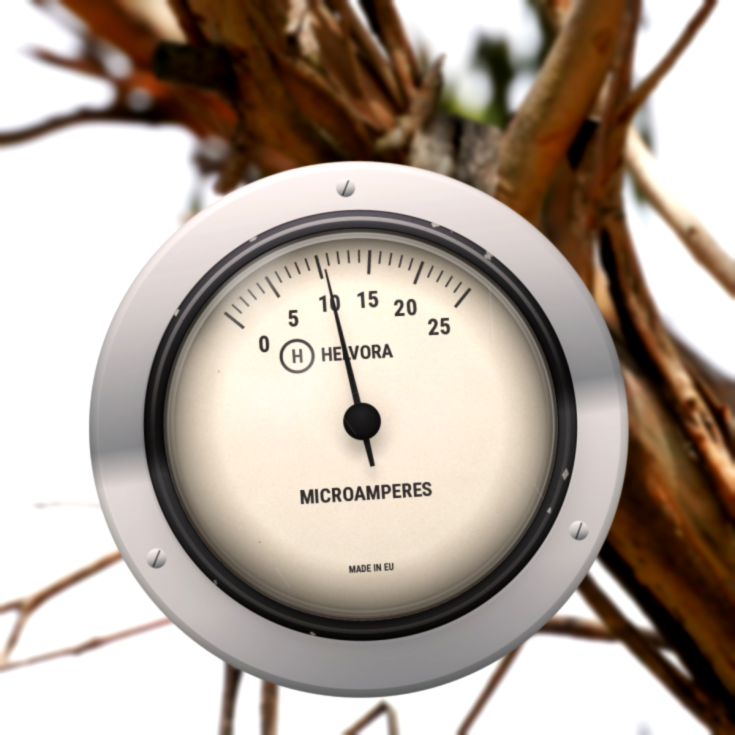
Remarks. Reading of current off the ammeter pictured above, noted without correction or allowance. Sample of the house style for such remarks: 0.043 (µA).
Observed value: 10.5 (µA)
